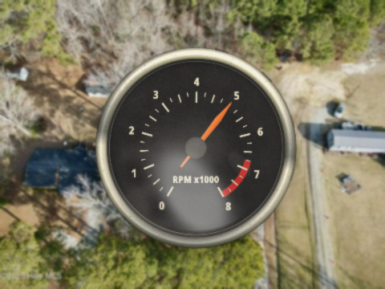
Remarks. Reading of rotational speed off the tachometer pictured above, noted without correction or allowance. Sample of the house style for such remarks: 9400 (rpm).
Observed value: 5000 (rpm)
